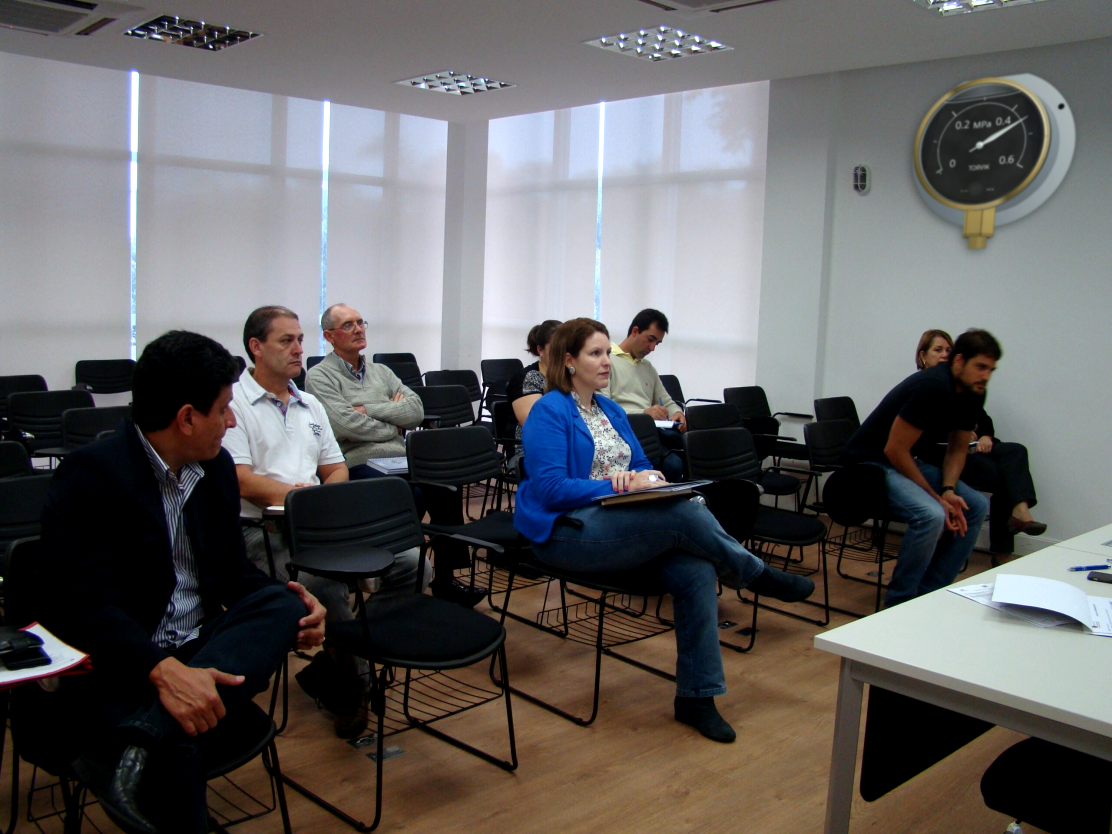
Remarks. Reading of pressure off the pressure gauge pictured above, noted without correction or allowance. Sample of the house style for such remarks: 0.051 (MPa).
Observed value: 0.45 (MPa)
